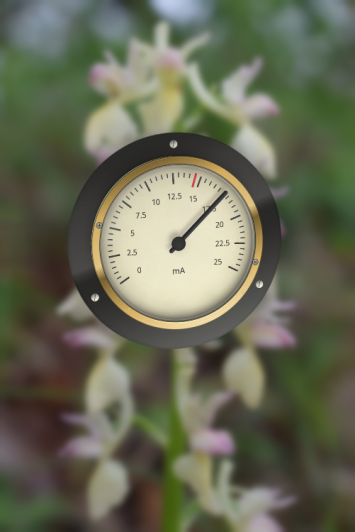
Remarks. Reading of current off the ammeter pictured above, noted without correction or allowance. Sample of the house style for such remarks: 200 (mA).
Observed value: 17.5 (mA)
